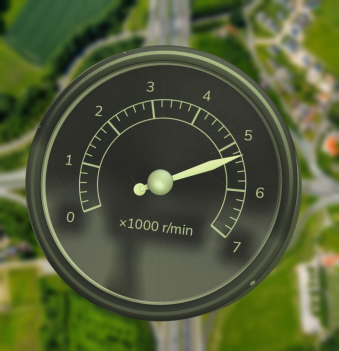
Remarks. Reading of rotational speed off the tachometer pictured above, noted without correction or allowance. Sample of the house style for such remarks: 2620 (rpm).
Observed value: 5300 (rpm)
